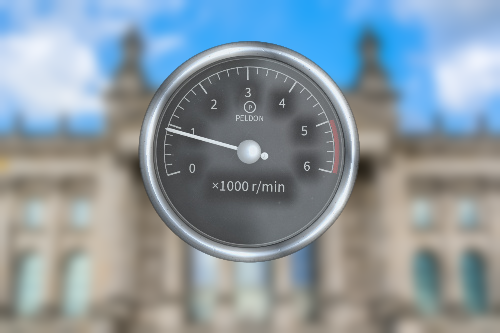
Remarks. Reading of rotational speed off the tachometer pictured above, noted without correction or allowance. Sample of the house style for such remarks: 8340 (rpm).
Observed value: 900 (rpm)
